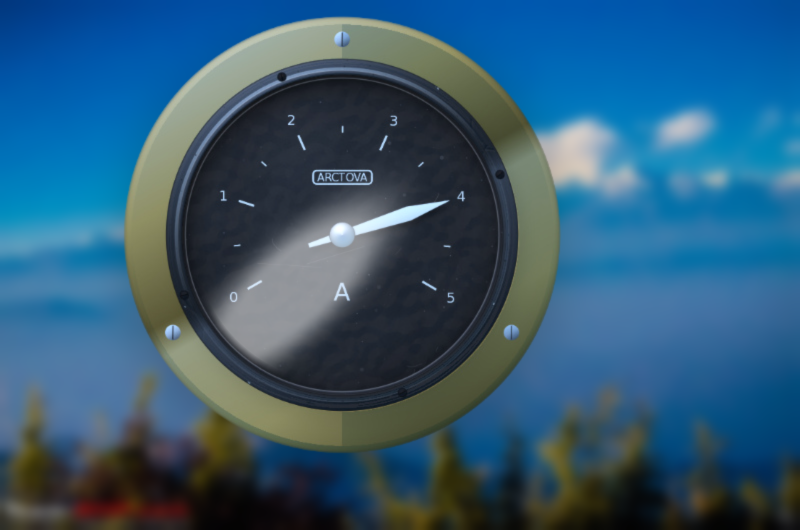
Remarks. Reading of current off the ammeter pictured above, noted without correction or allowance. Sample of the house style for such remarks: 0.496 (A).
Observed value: 4 (A)
